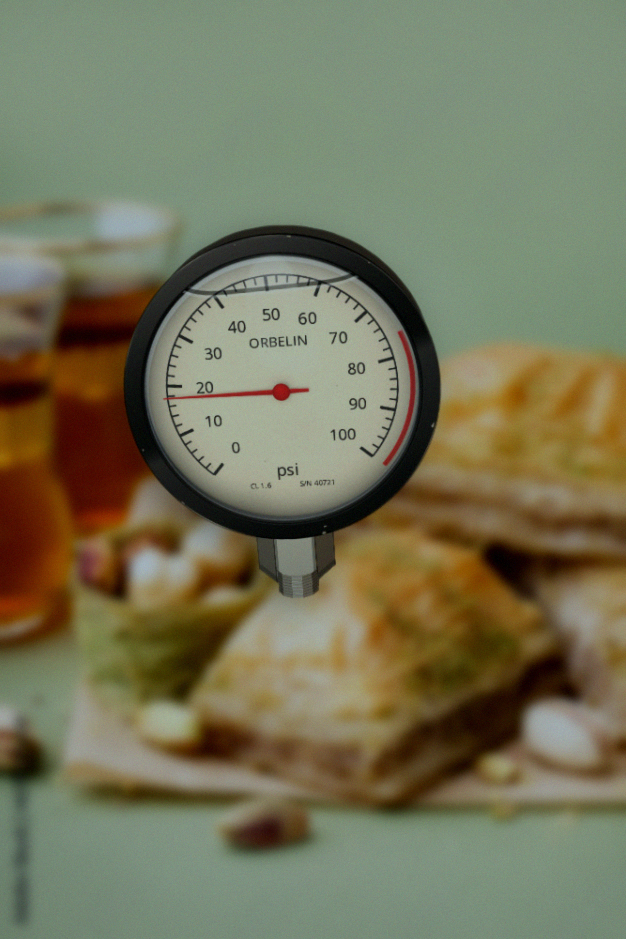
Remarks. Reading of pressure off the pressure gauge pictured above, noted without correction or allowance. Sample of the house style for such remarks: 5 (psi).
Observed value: 18 (psi)
